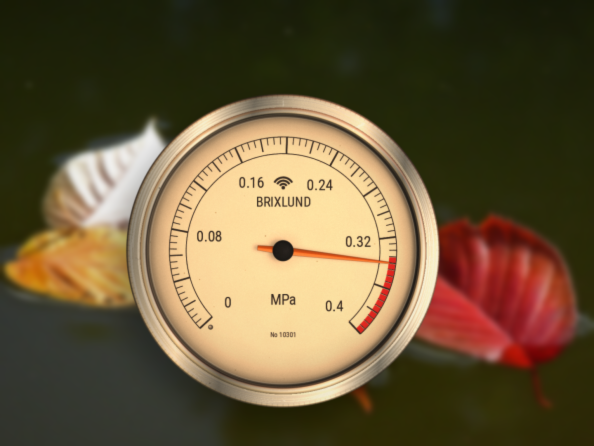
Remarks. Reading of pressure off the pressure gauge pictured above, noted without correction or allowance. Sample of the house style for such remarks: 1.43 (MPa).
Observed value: 0.34 (MPa)
